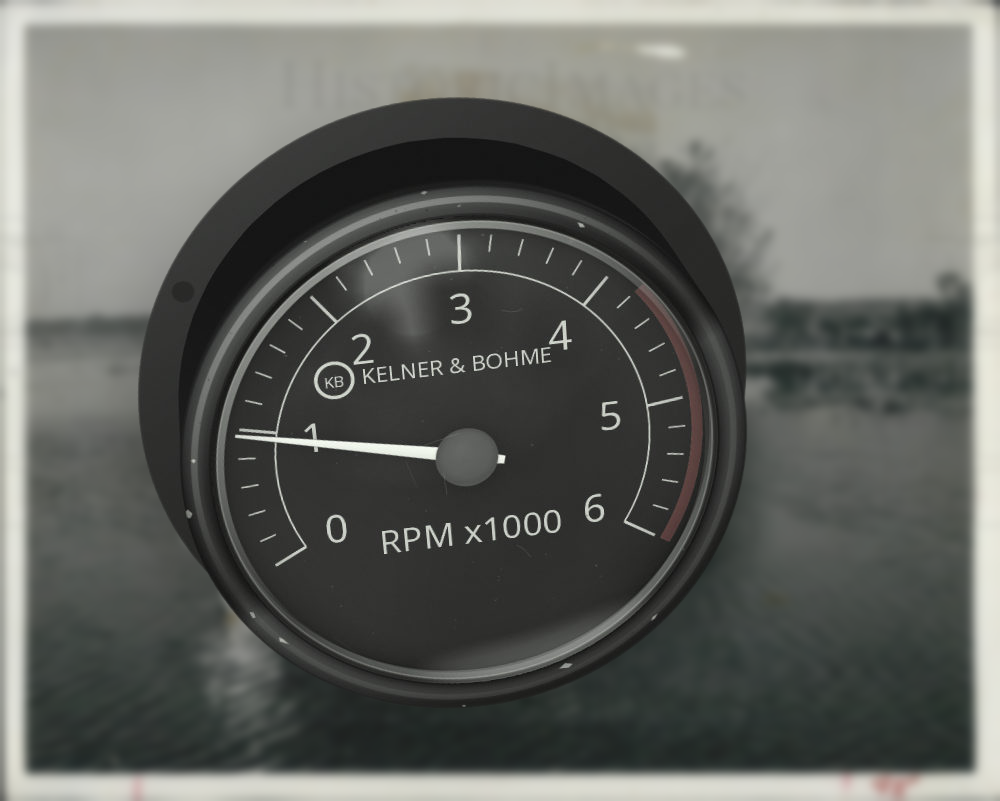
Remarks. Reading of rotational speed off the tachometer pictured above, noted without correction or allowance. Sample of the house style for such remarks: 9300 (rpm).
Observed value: 1000 (rpm)
